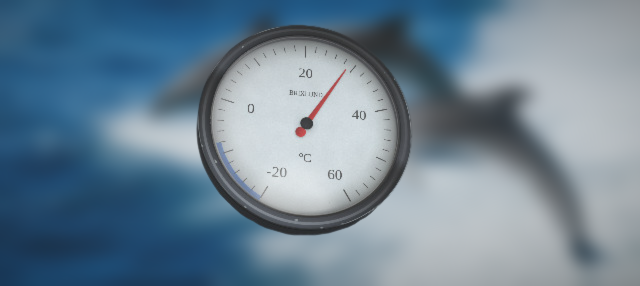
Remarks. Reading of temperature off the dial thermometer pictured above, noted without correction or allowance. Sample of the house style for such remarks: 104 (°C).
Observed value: 29 (°C)
